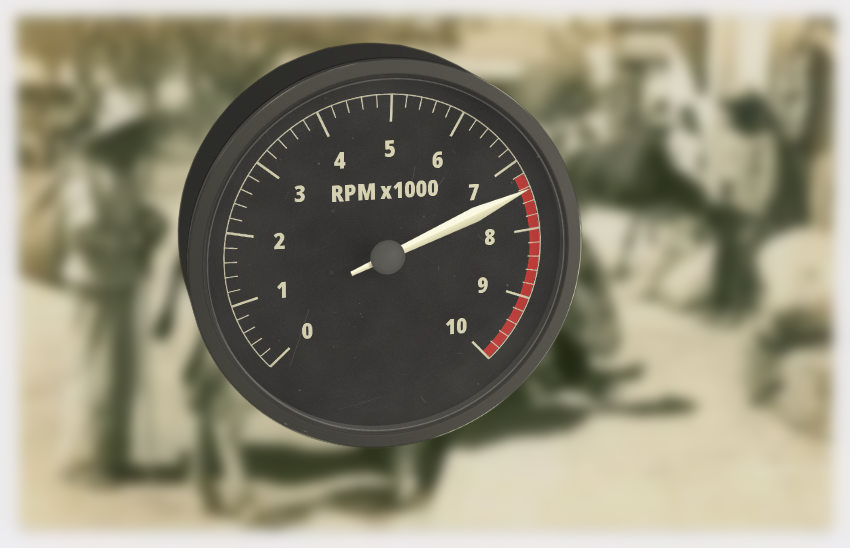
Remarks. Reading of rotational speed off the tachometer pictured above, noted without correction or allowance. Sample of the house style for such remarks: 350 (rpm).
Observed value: 7400 (rpm)
